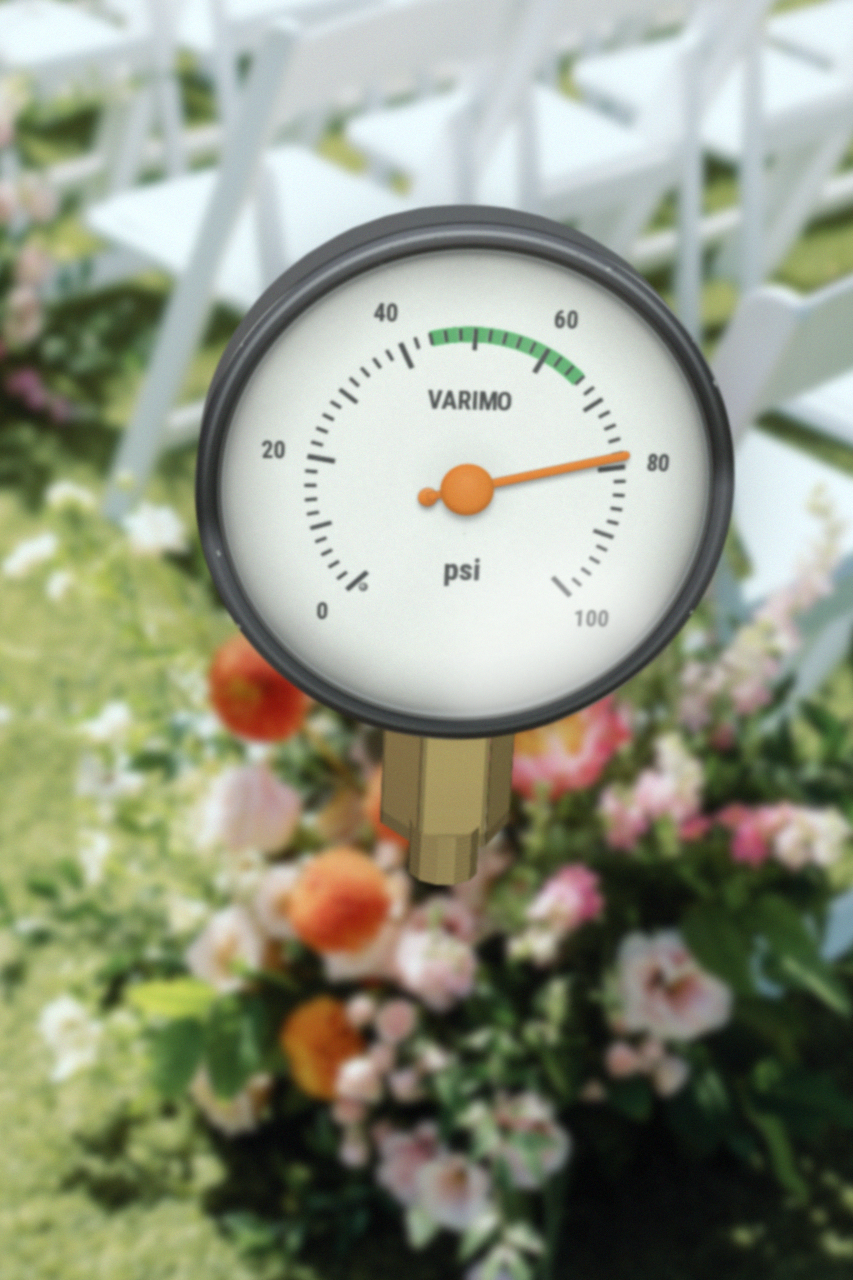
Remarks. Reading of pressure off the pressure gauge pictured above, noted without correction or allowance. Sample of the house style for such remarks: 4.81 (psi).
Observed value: 78 (psi)
